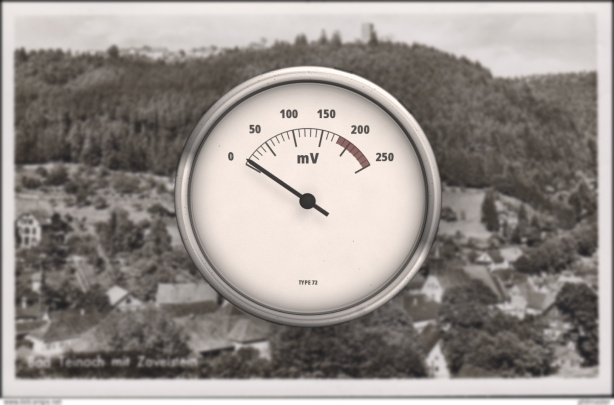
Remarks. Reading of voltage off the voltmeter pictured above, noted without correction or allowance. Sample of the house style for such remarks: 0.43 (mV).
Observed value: 10 (mV)
